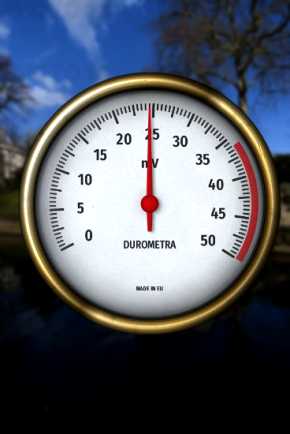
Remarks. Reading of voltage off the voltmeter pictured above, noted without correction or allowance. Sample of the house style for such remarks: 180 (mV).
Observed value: 24.5 (mV)
